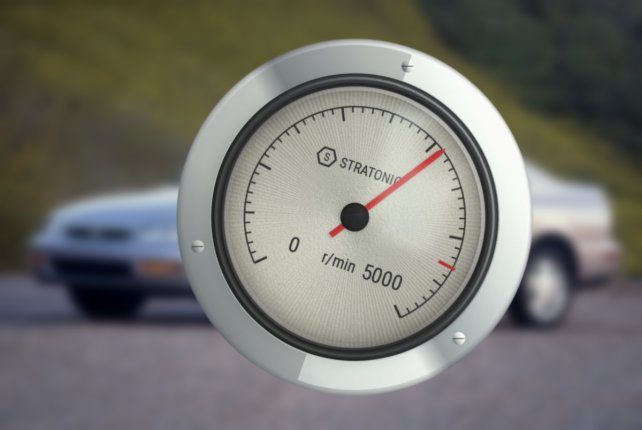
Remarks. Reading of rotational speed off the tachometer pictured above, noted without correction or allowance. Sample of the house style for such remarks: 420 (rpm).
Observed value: 3100 (rpm)
